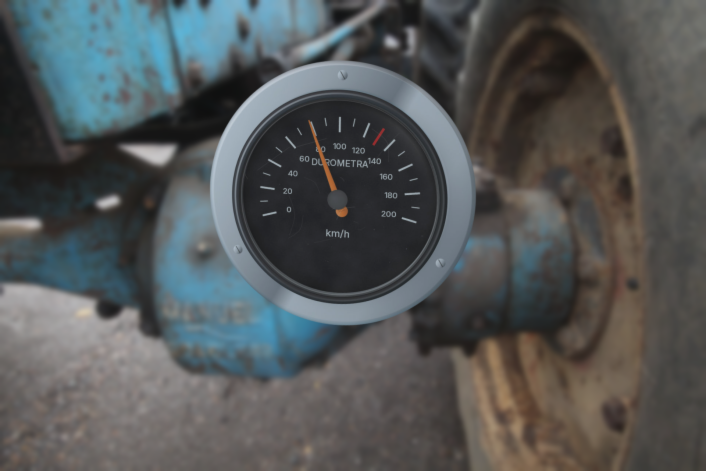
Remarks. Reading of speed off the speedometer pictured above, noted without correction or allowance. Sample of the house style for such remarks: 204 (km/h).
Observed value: 80 (km/h)
